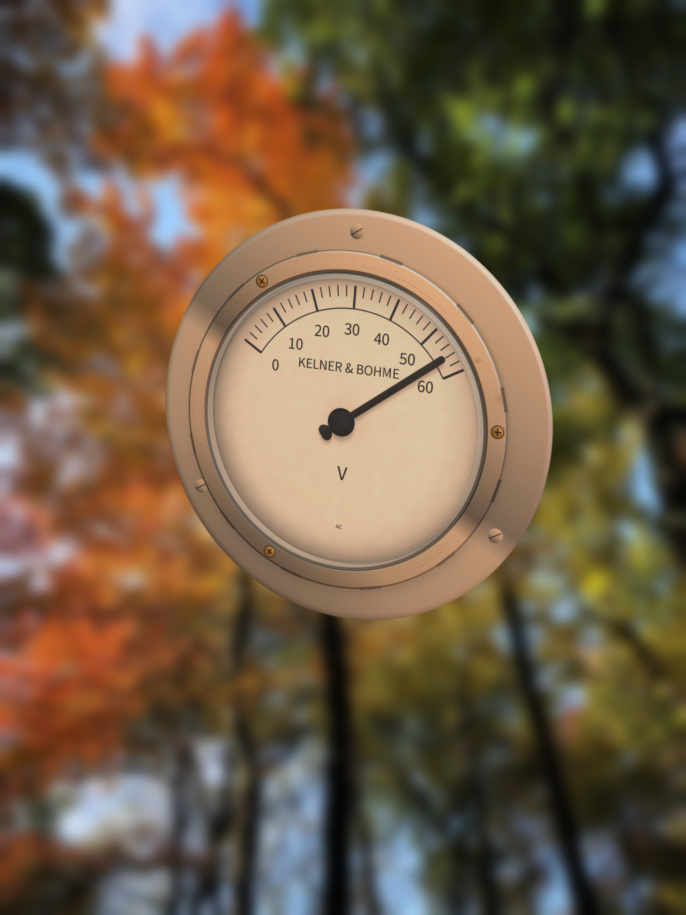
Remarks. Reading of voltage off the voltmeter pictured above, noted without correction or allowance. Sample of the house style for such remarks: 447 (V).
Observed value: 56 (V)
